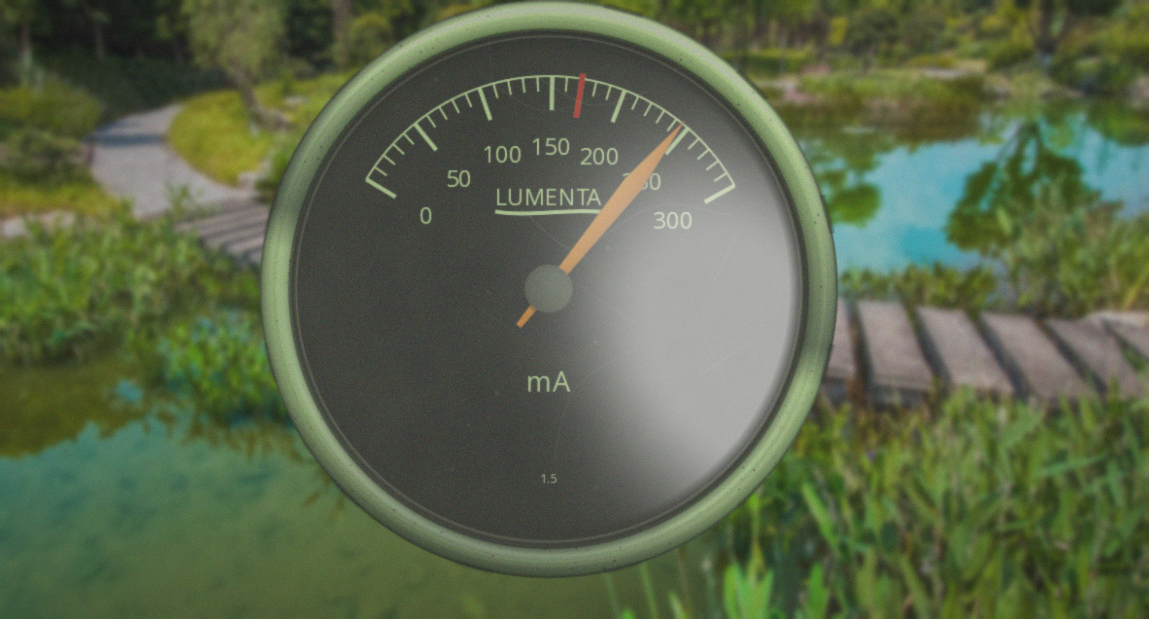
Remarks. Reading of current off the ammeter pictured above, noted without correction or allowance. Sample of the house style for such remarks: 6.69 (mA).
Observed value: 245 (mA)
